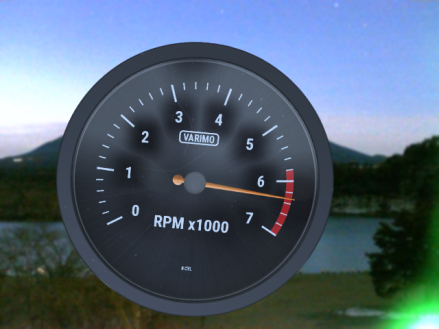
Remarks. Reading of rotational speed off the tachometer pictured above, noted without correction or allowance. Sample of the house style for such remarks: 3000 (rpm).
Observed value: 6300 (rpm)
